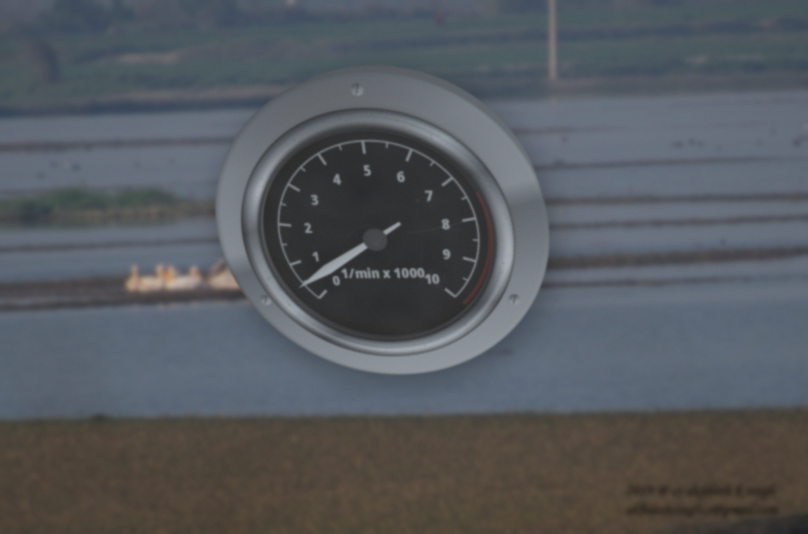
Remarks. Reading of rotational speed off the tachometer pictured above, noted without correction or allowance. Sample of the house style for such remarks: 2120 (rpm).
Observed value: 500 (rpm)
